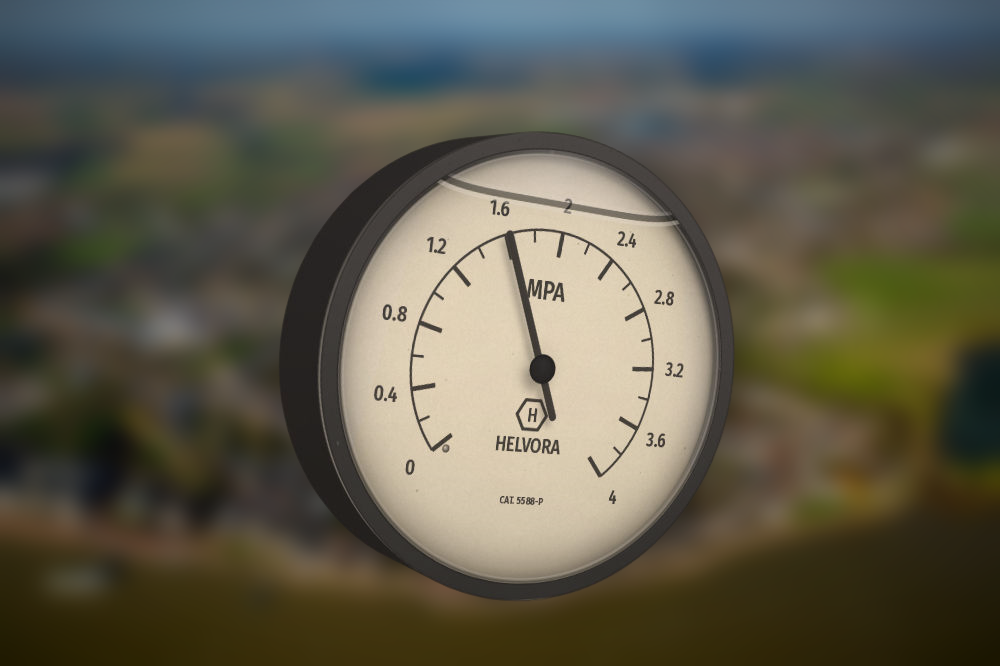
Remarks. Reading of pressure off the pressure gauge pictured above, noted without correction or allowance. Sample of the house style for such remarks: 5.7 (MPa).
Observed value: 1.6 (MPa)
